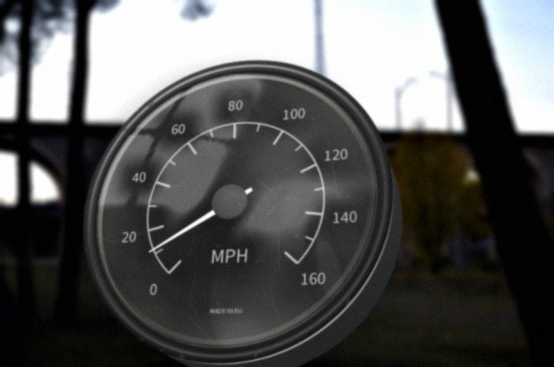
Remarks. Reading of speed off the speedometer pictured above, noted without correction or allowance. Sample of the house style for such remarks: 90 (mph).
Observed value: 10 (mph)
